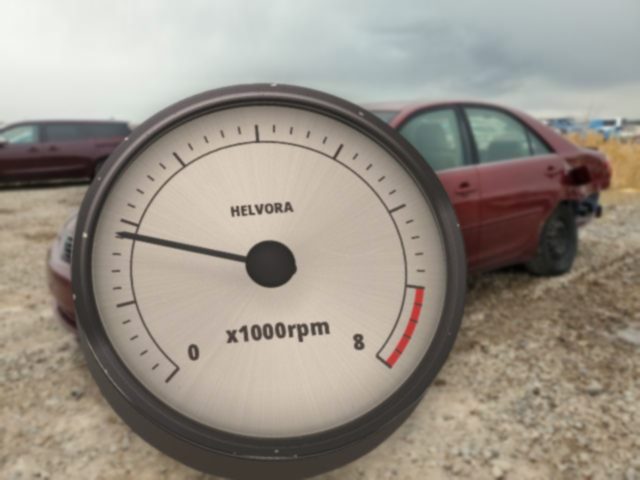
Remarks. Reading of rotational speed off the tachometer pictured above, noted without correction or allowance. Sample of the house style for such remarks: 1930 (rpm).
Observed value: 1800 (rpm)
